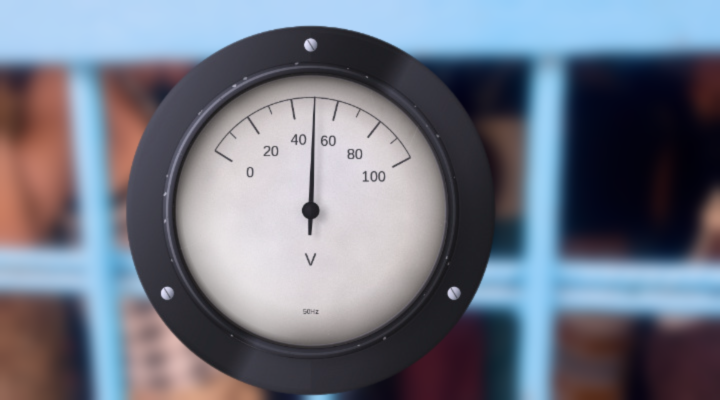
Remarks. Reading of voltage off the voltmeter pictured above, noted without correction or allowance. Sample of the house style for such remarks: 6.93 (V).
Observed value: 50 (V)
